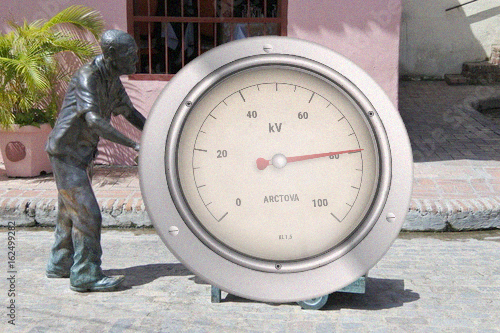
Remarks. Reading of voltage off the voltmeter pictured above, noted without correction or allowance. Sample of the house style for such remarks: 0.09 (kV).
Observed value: 80 (kV)
